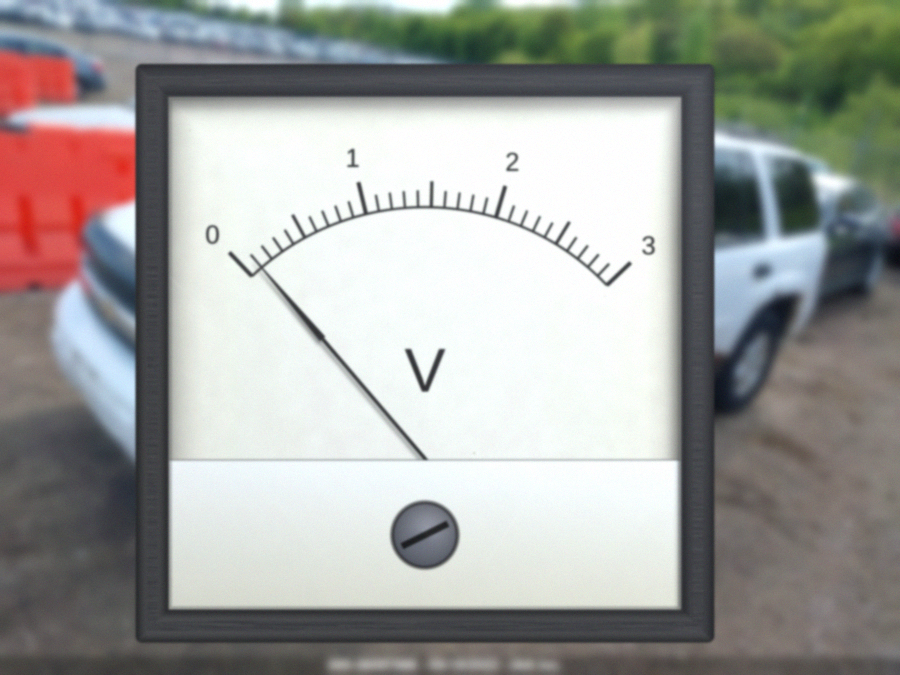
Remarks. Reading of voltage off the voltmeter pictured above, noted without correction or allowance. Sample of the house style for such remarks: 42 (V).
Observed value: 0.1 (V)
